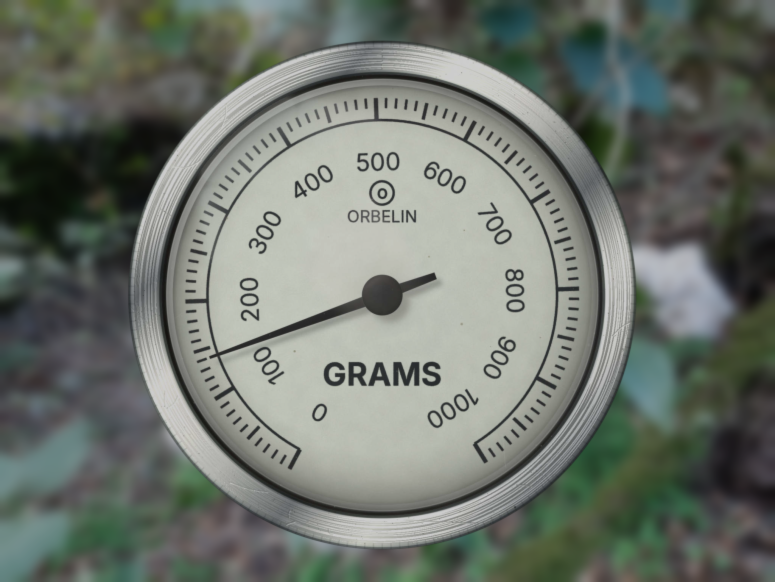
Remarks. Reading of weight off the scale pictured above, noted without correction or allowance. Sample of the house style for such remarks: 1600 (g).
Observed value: 140 (g)
